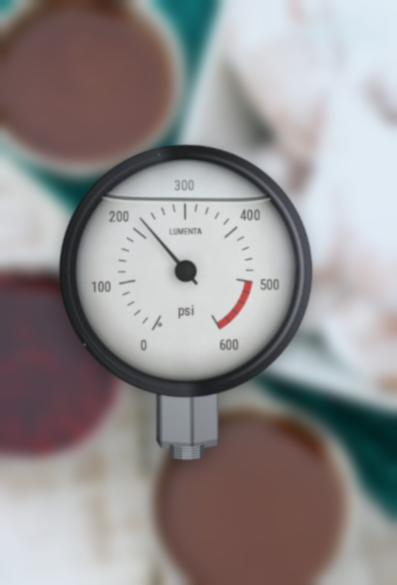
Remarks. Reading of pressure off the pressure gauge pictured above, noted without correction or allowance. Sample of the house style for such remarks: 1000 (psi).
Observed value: 220 (psi)
